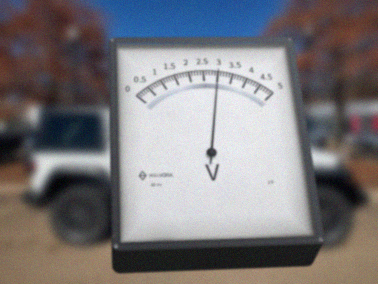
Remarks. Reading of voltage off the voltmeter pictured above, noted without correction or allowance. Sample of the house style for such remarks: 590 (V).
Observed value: 3 (V)
